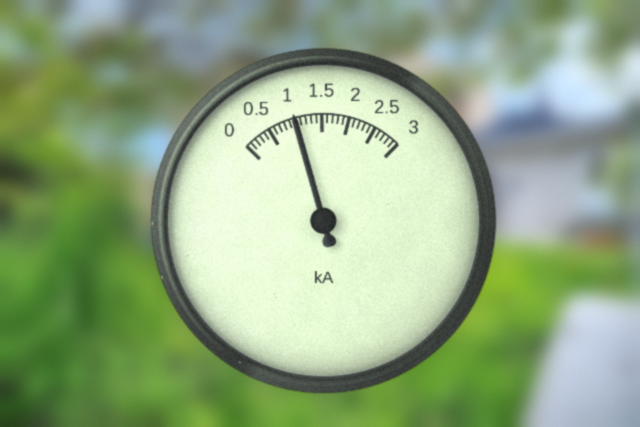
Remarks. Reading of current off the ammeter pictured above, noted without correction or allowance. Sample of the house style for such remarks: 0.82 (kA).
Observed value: 1 (kA)
